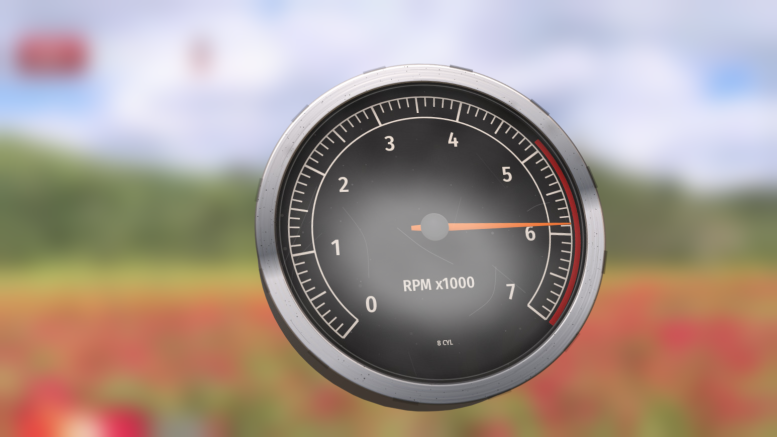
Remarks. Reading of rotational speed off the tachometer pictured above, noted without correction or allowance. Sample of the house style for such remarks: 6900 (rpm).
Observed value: 5900 (rpm)
